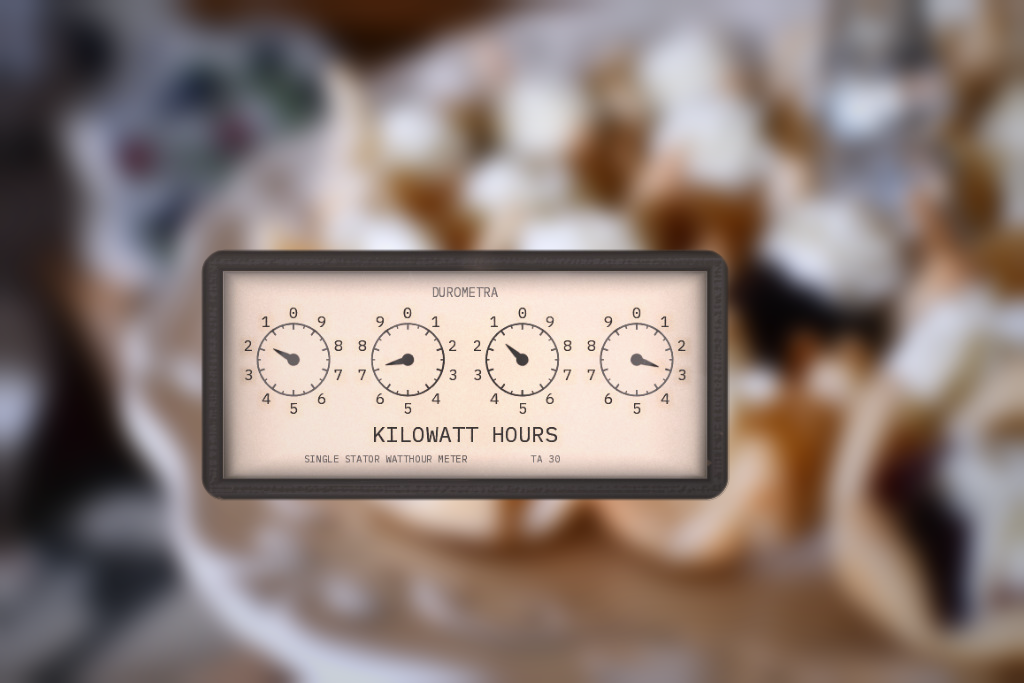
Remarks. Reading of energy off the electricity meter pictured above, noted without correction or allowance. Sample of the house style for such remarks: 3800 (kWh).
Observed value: 1713 (kWh)
